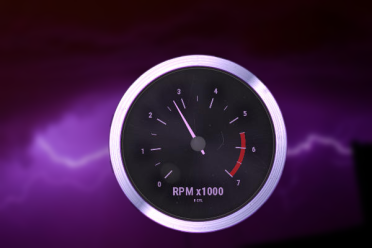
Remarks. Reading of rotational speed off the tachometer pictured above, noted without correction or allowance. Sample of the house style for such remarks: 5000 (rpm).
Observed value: 2750 (rpm)
